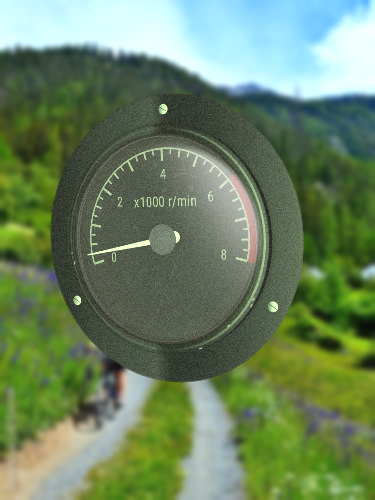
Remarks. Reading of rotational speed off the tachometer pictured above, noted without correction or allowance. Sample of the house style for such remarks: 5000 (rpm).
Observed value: 250 (rpm)
